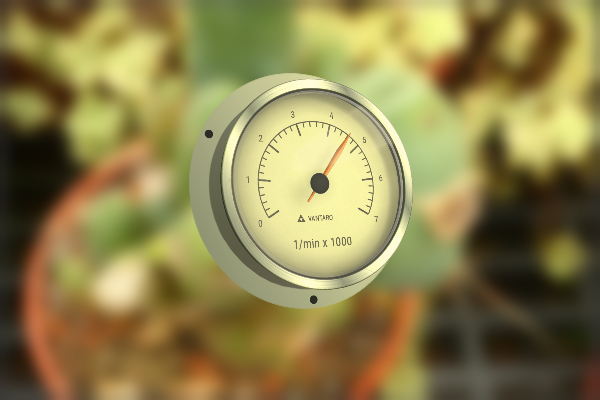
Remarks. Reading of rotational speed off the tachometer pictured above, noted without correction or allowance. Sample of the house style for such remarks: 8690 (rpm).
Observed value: 4600 (rpm)
